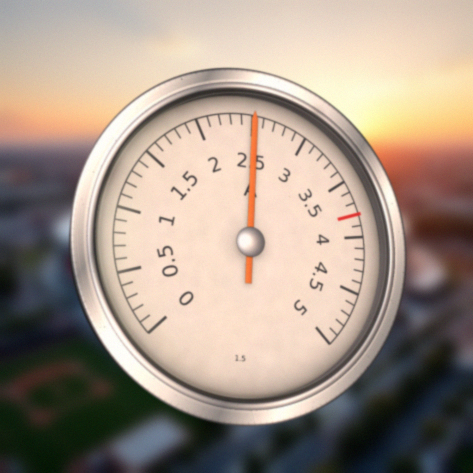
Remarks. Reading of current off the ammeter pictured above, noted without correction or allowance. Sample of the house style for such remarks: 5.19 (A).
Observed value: 2.5 (A)
